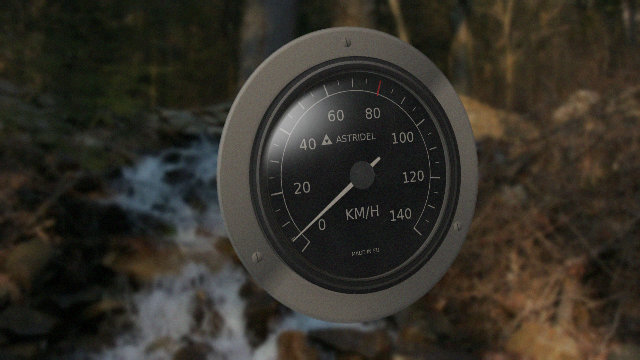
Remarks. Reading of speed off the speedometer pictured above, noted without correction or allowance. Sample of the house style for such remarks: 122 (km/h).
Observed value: 5 (km/h)
